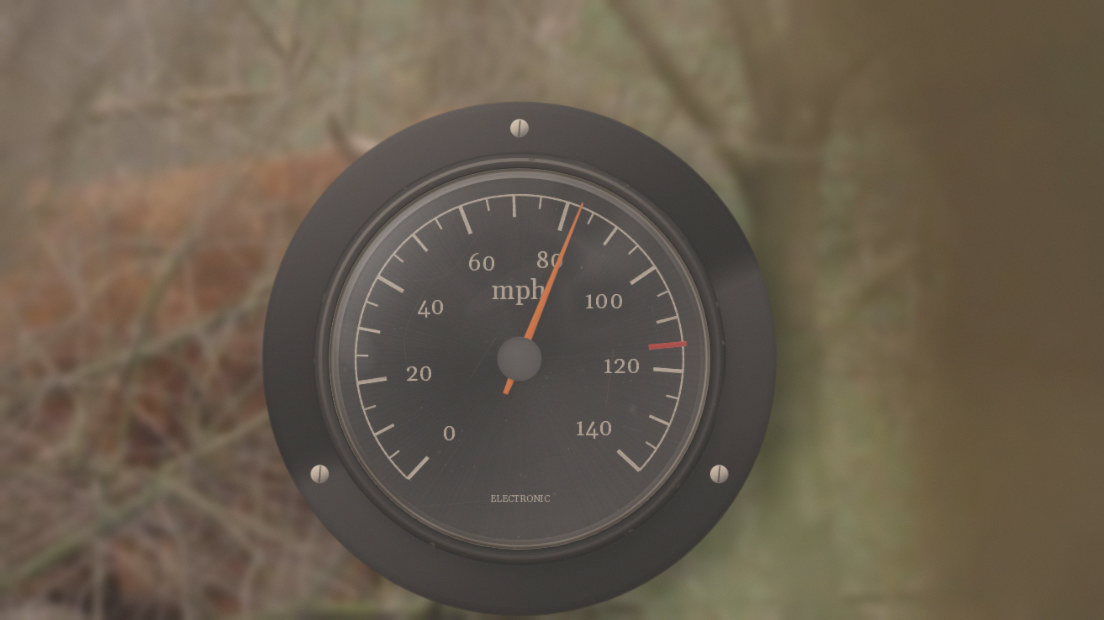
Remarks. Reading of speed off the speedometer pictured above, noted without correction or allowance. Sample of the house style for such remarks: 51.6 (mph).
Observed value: 82.5 (mph)
